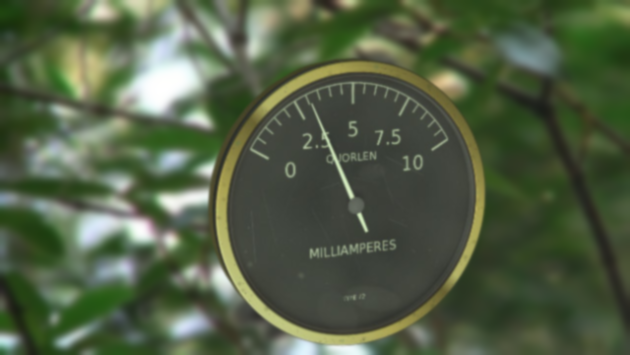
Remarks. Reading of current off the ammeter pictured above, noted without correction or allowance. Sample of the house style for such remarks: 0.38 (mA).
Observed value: 3 (mA)
